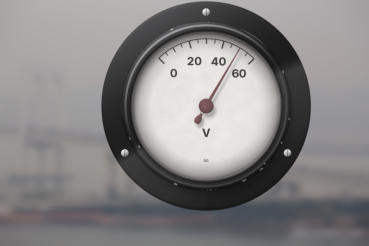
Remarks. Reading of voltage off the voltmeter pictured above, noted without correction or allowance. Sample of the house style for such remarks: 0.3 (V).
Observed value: 50 (V)
